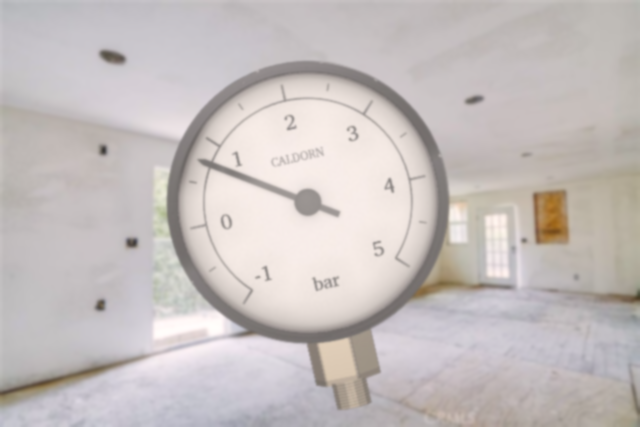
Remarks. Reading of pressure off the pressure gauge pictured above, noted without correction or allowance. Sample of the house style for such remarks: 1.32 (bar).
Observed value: 0.75 (bar)
